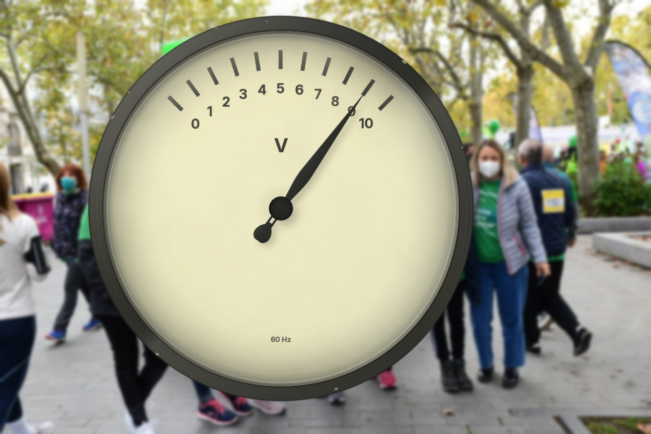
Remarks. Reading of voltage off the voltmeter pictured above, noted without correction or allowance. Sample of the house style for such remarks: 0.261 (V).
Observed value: 9 (V)
